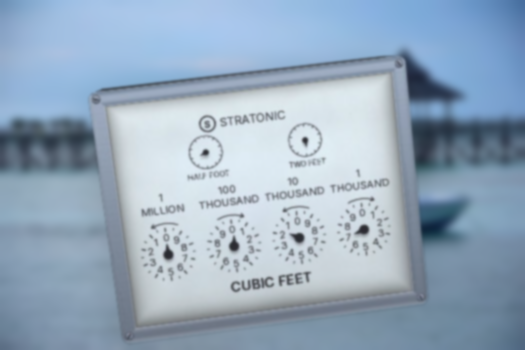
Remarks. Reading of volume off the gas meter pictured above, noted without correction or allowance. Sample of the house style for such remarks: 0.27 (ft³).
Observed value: 1700 (ft³)
